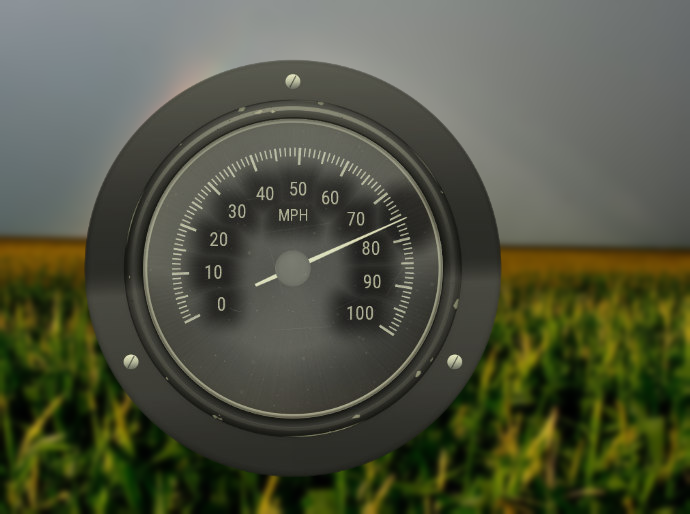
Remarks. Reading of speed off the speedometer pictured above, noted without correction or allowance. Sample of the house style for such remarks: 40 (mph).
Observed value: 76 (mph)
